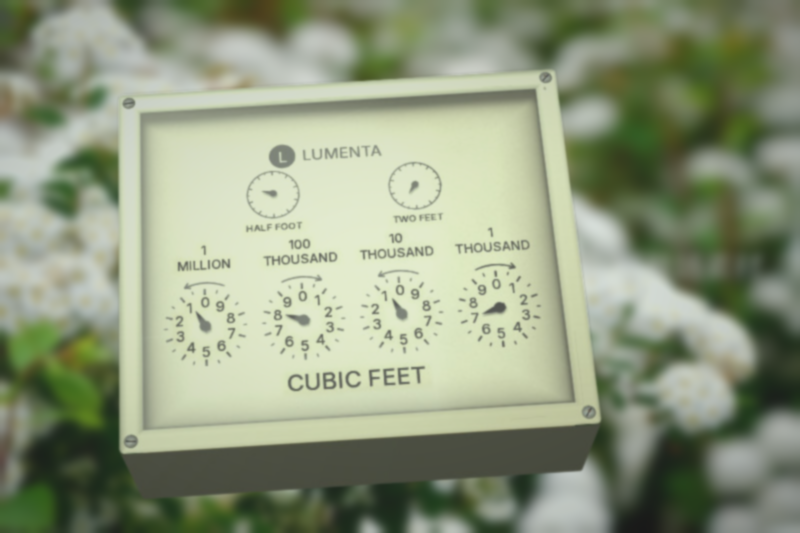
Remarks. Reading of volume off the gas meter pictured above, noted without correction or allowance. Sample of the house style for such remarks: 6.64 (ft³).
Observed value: 80700 (ft³)
